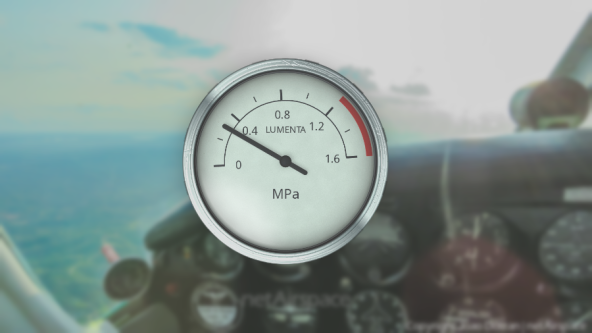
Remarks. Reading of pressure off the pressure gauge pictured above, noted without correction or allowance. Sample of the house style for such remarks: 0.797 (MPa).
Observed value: 0.3 (MPa)
